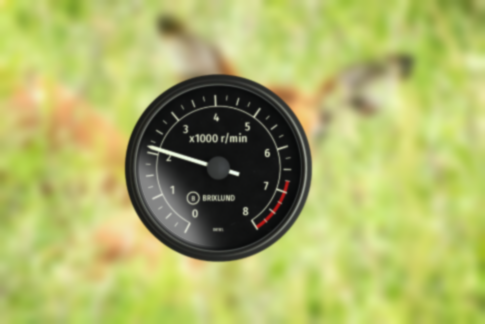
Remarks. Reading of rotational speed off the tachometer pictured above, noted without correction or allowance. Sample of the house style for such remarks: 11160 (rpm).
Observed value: 2125 (rpm)
